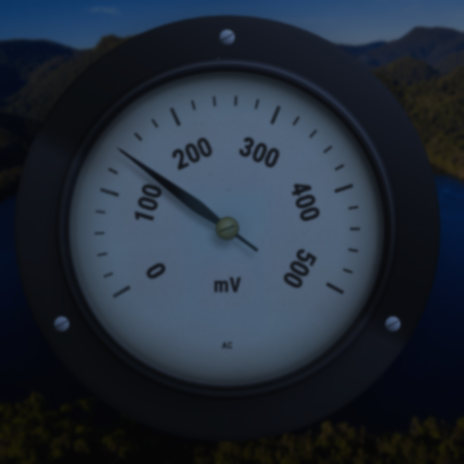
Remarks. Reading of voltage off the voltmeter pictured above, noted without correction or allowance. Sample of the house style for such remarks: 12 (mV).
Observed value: 140 (mV)
